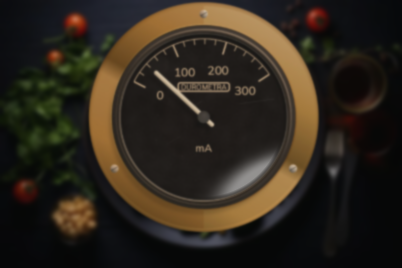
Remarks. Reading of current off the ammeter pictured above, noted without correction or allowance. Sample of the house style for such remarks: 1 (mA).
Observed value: 40 (mA)
